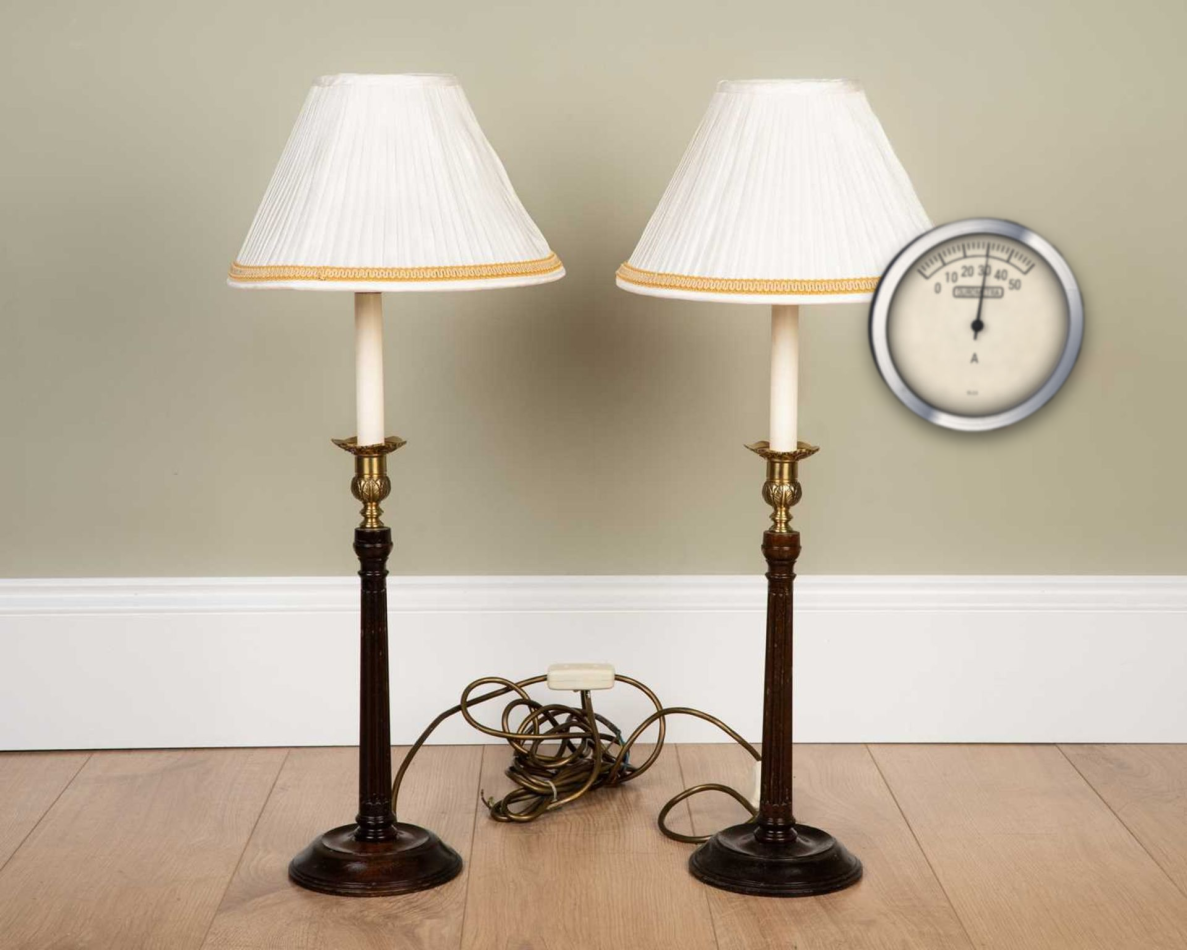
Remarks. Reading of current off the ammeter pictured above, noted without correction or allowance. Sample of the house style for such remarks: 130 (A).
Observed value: 30 (A)
